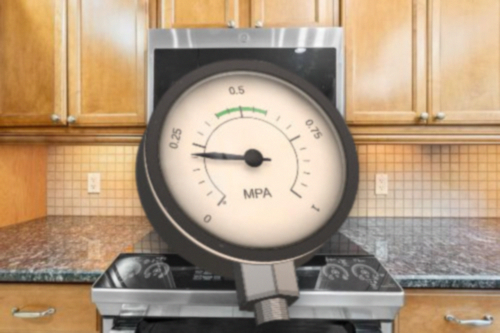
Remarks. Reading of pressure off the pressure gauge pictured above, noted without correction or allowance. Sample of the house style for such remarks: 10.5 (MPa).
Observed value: 0.2 (MPa)
